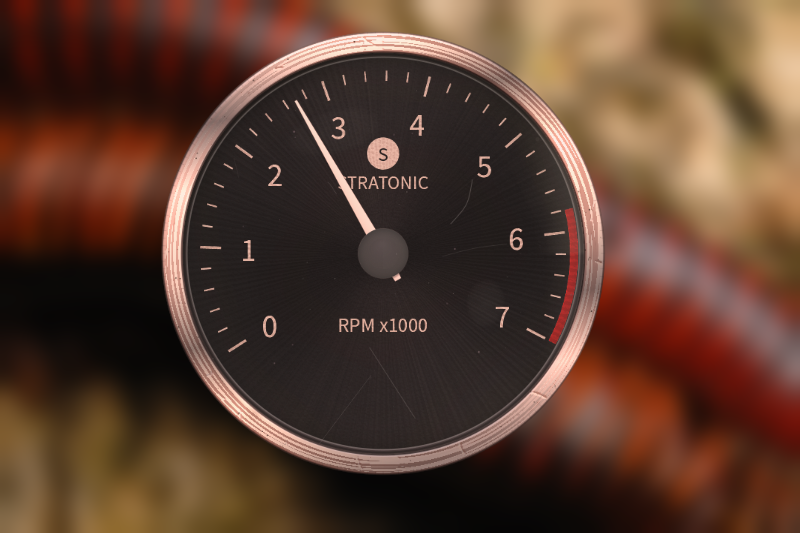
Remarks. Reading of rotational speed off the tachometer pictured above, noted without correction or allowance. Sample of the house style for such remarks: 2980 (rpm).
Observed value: 2700 (rpm)
